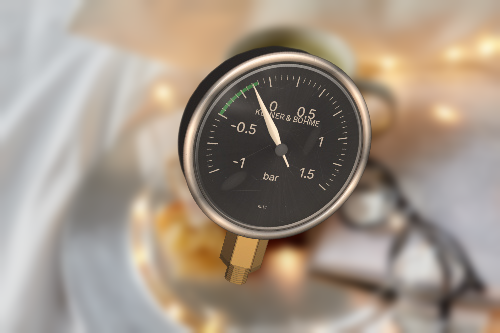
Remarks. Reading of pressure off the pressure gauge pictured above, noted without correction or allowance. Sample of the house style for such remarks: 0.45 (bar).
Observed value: -0.15 (bar)
